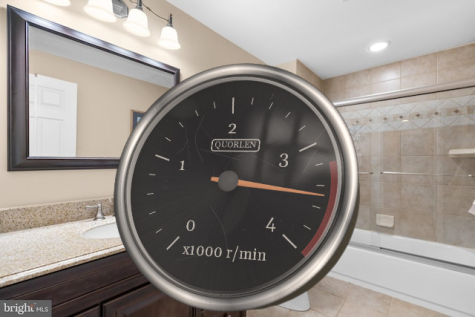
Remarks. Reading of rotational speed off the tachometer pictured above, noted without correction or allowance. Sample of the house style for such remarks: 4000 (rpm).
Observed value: 3500 (rpm)
